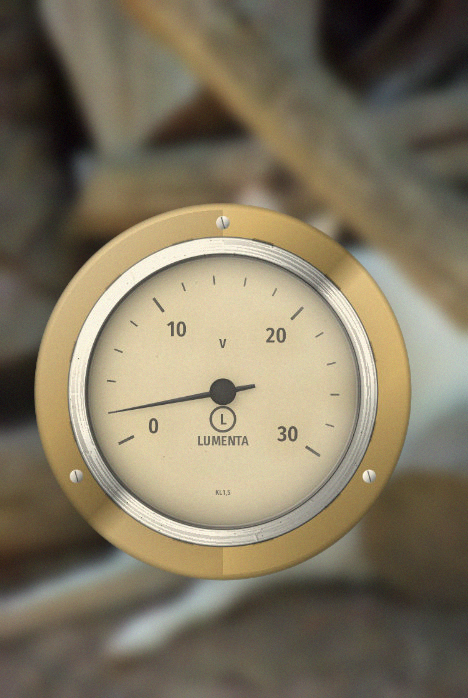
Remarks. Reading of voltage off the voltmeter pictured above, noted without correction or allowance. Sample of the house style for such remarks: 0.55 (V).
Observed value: 2 (V)
